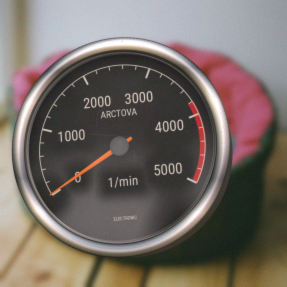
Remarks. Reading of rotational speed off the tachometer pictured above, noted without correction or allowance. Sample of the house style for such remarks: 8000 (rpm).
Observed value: 0 (rpm)
